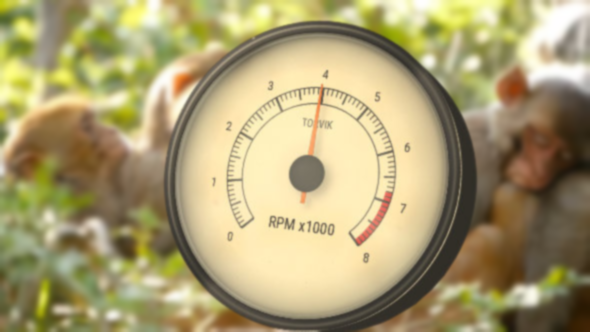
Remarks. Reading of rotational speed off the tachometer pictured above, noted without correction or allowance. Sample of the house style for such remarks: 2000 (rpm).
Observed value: 4000 (rpm)
